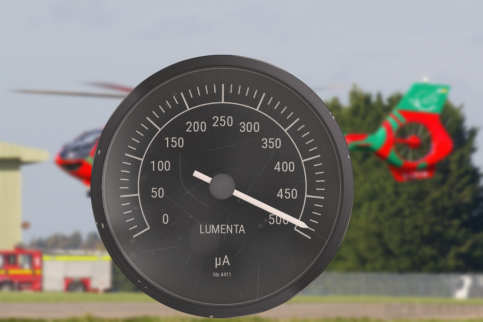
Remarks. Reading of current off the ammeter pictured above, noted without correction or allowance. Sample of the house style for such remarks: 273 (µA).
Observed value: 490 (µA)
